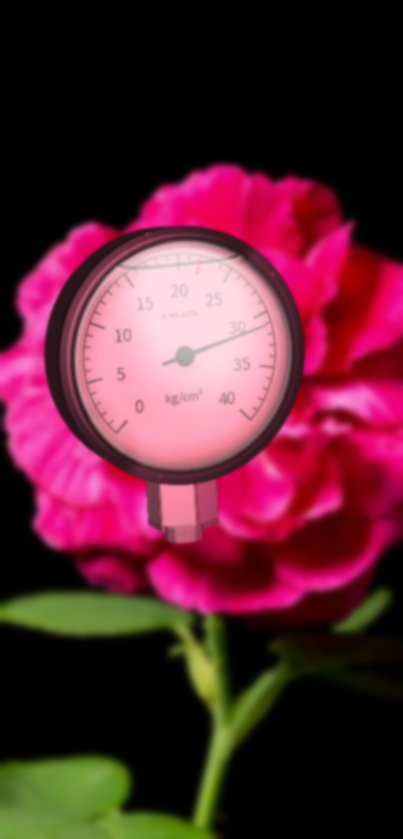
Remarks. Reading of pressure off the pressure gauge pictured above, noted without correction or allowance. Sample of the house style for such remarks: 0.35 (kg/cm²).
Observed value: 31 (kg/cm²)
